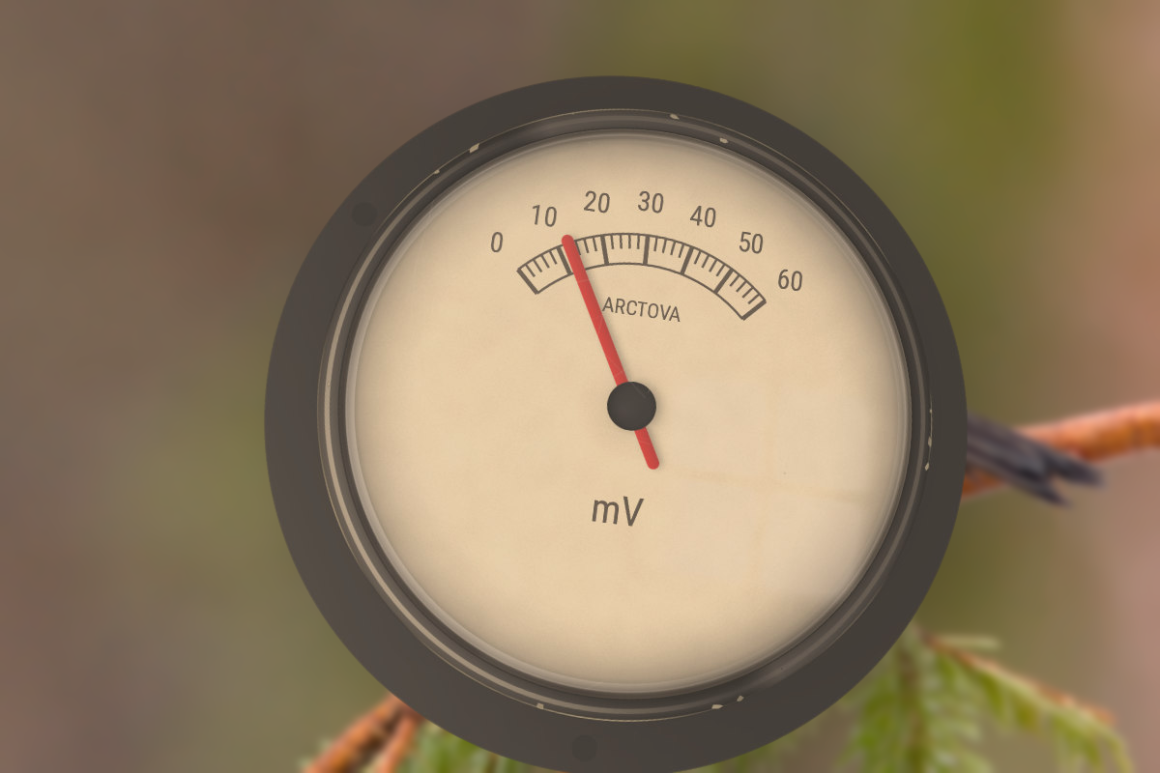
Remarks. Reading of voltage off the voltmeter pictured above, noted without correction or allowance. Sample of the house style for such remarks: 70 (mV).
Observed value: 12 (mV)
